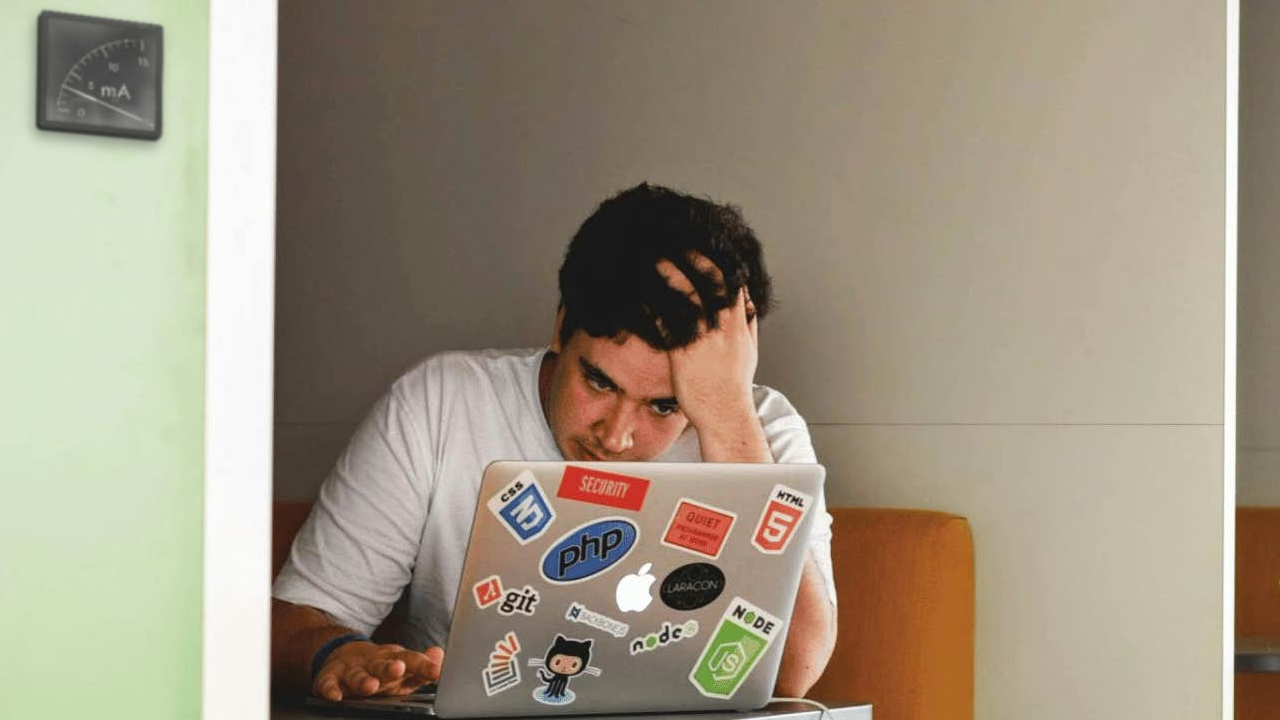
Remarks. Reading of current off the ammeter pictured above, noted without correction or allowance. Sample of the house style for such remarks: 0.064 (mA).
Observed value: 3 (mA)
